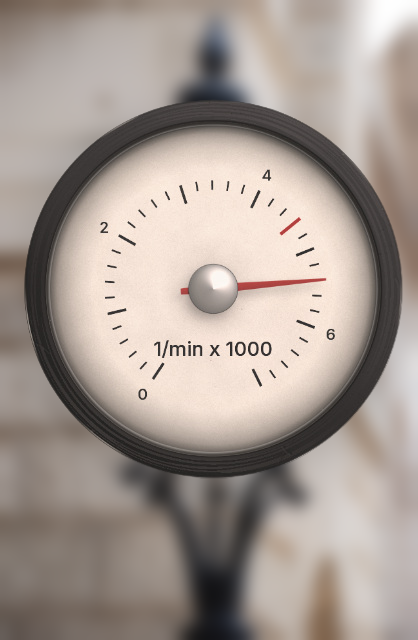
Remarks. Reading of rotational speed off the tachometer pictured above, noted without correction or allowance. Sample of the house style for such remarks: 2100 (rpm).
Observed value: 5400 (rpm)
